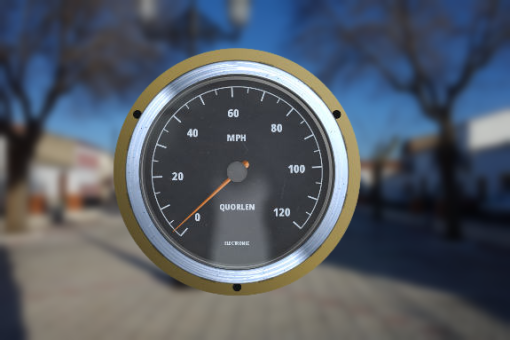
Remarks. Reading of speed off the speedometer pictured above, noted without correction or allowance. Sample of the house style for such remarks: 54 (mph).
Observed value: 2.5 (mph)
